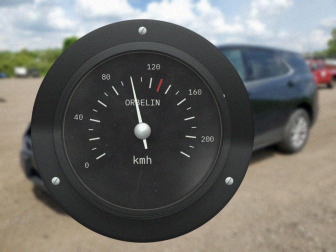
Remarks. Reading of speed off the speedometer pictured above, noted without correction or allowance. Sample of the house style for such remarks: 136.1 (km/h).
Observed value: 100 (km/h)
